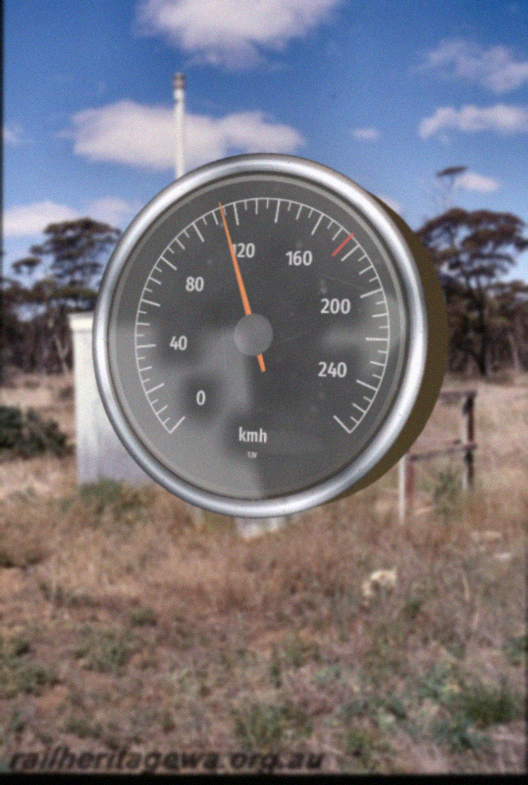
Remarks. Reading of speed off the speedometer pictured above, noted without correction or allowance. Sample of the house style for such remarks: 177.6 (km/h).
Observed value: 115 (km/h)
